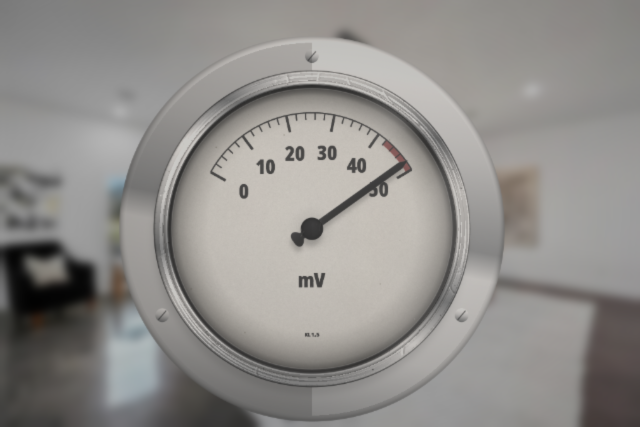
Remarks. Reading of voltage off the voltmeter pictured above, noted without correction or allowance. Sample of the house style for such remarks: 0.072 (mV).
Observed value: 48 (mV)
